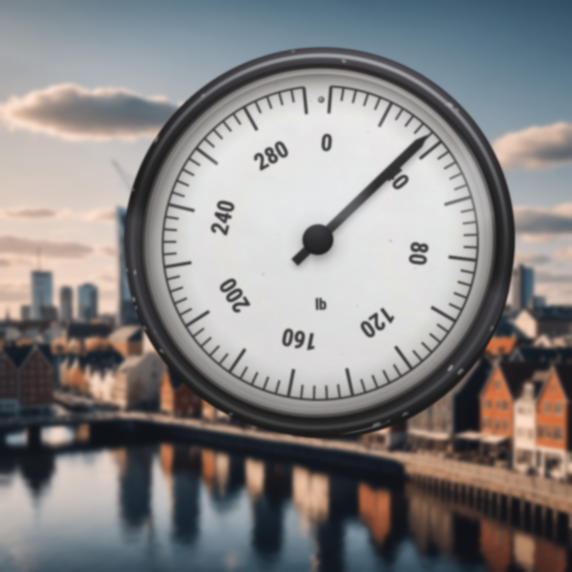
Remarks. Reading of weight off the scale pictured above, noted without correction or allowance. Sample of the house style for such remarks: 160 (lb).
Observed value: 36 (lb)
